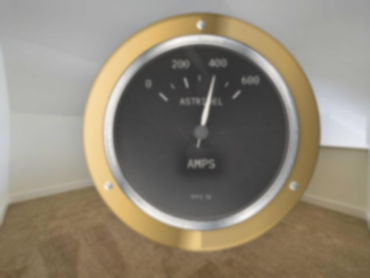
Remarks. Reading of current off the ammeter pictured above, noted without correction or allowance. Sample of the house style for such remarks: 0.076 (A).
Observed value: 400 (A)
